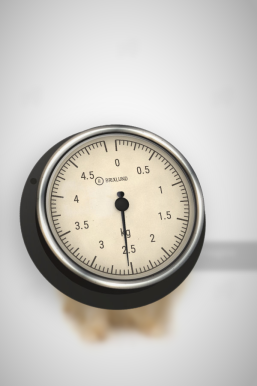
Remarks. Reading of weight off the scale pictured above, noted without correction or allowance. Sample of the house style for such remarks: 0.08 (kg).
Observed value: 2.55 (kg)
